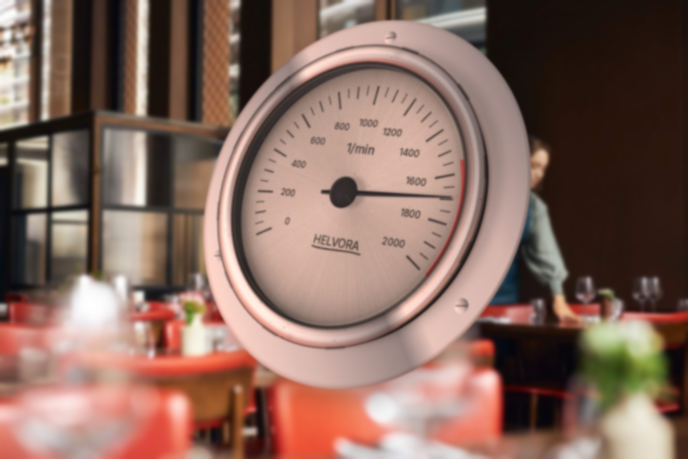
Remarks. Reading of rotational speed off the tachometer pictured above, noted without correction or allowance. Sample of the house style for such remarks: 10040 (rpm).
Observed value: 1700 (rpm)
